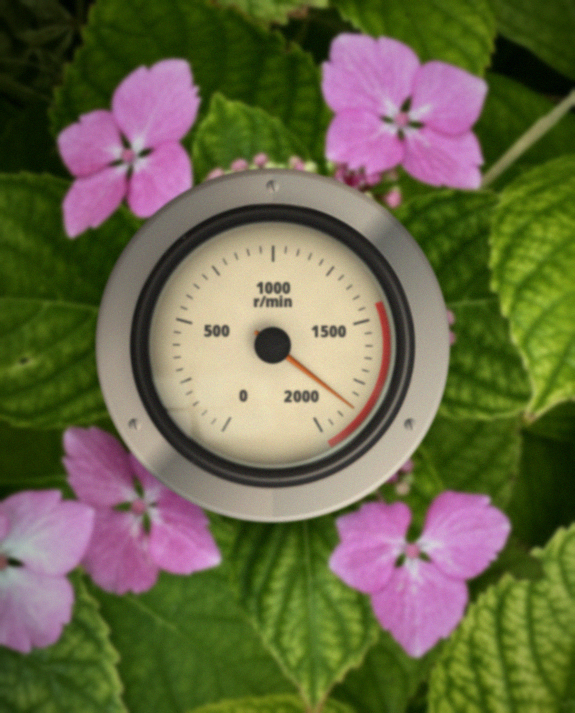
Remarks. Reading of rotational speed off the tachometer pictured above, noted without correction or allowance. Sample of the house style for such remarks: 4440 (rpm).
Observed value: 1850 (rpm)
